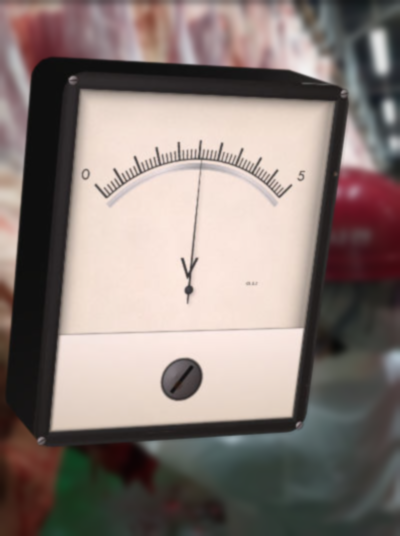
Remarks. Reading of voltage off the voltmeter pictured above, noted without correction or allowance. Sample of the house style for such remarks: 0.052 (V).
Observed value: 2.5 (V)
